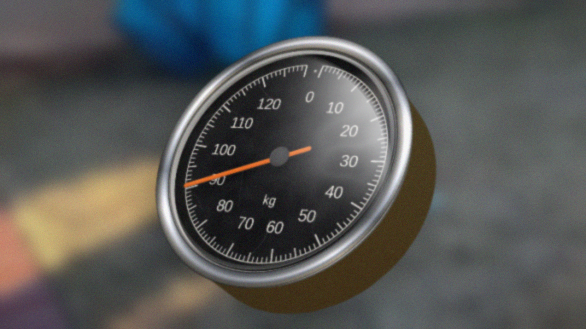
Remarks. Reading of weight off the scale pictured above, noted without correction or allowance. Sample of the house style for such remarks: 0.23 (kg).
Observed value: 90 (kg)
